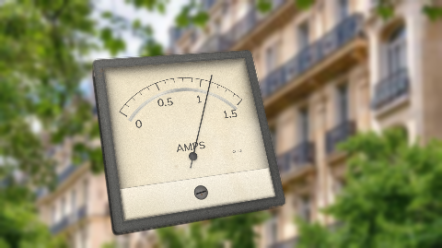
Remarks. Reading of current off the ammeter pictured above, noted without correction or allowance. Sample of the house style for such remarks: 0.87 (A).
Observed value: 1.1 (A)
